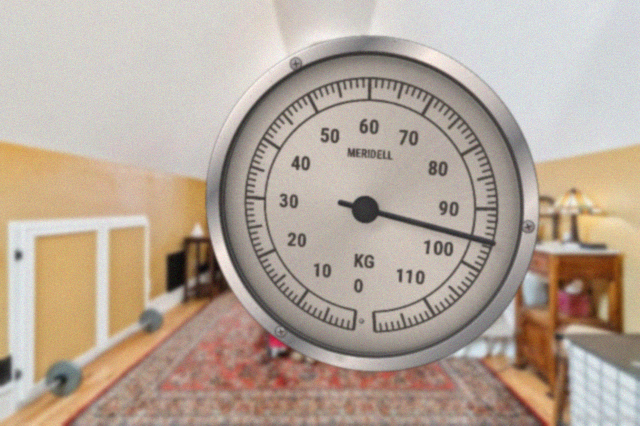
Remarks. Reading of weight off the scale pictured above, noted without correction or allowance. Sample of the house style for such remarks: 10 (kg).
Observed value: 95 (kg)
